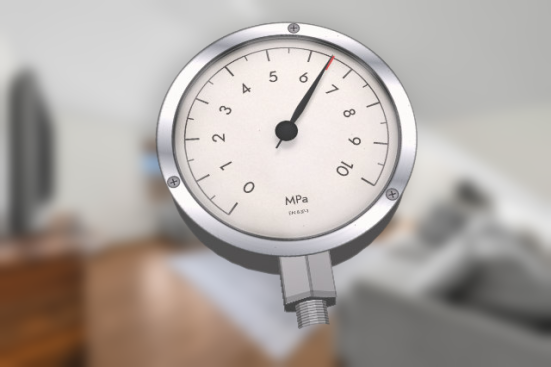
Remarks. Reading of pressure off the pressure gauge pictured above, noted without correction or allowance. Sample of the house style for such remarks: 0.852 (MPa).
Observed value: 6.5 (MPa)
